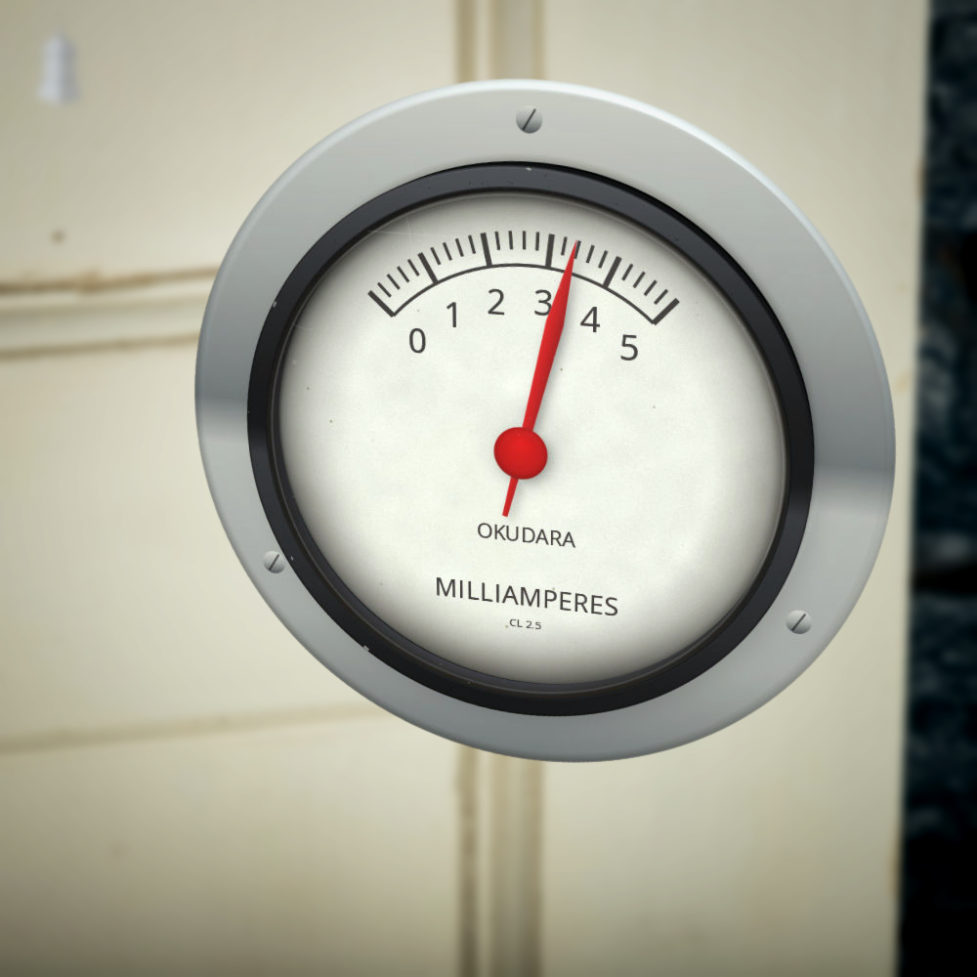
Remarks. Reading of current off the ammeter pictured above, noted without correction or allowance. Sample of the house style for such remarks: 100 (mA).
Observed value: 3.4 (mA)
